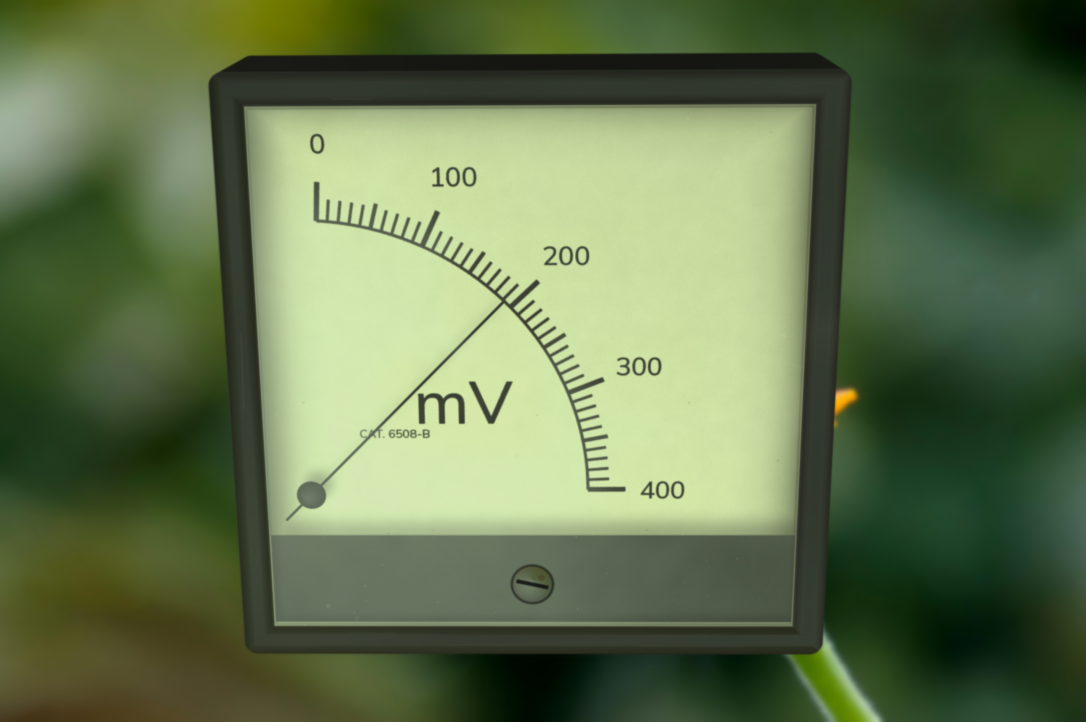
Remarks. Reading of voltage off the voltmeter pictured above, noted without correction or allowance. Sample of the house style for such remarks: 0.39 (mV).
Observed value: 190 (mV)
